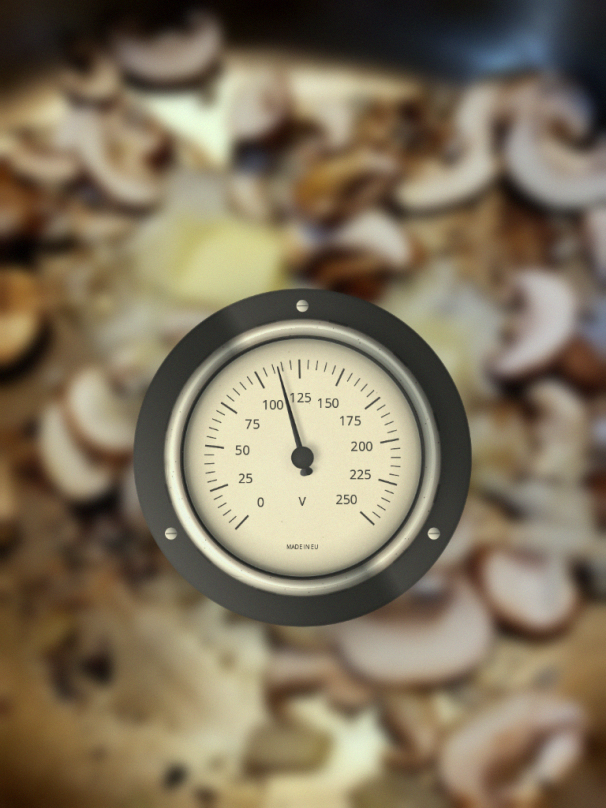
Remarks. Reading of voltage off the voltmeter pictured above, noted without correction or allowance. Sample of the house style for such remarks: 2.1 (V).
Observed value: 112.5 (V)
